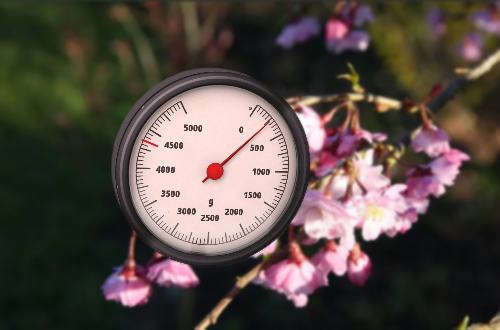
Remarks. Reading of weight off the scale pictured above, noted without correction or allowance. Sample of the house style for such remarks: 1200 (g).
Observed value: 250 (g)
